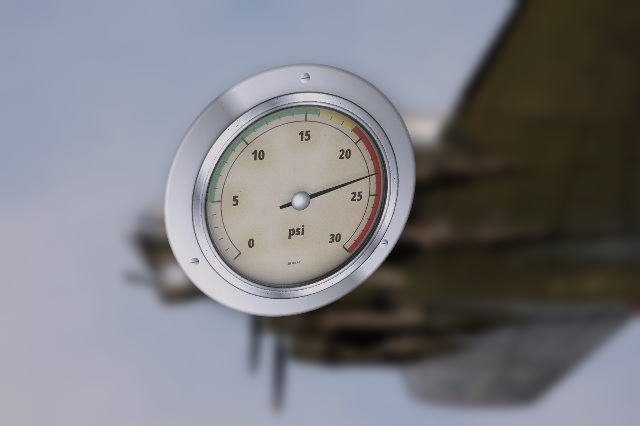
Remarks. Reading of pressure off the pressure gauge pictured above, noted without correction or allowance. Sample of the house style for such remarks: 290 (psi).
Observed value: 23 (psi)
